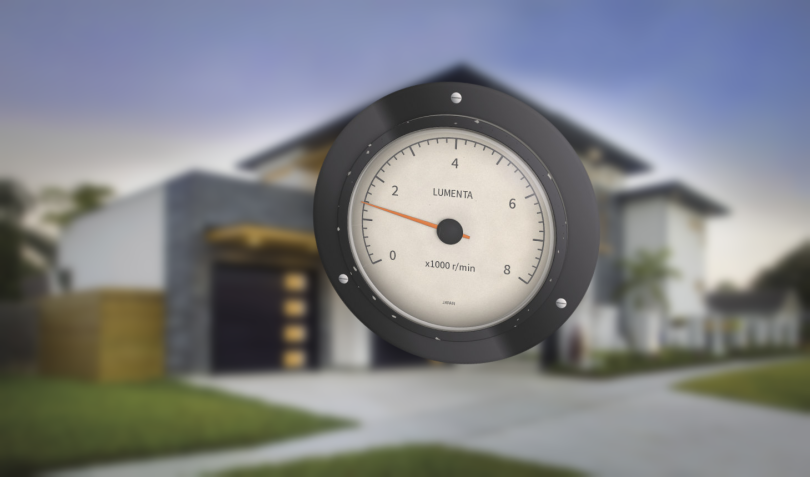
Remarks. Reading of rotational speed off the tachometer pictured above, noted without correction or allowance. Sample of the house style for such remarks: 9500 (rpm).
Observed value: 1400 (rpm)
